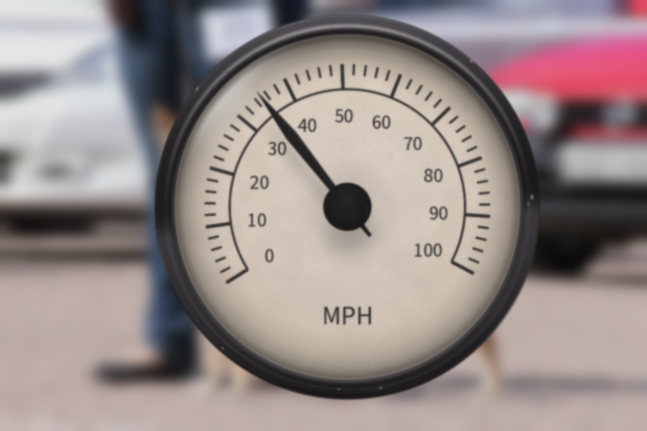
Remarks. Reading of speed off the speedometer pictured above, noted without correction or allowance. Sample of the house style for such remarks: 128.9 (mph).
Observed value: 35 (mph)
